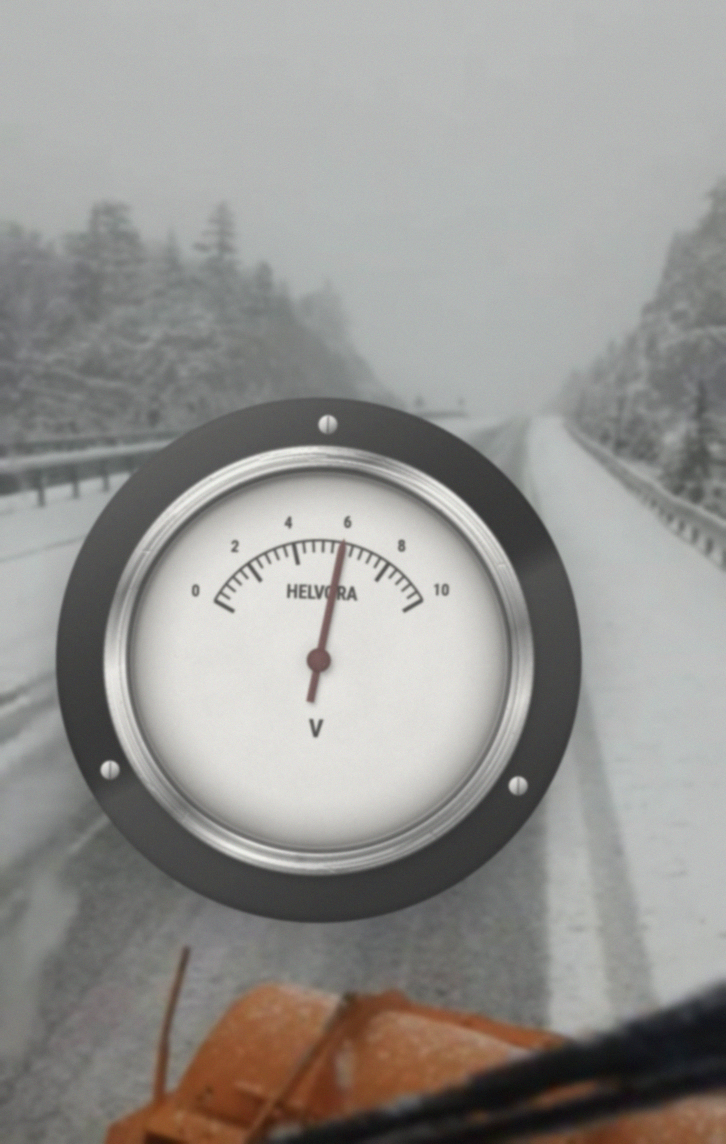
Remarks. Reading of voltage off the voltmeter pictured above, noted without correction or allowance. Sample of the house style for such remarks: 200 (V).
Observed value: 6 (V)
